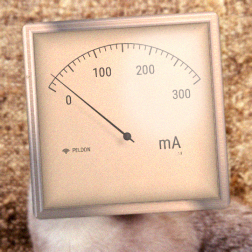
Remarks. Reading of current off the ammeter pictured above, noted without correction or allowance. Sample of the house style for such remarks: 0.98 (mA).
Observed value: 20 (mA)
